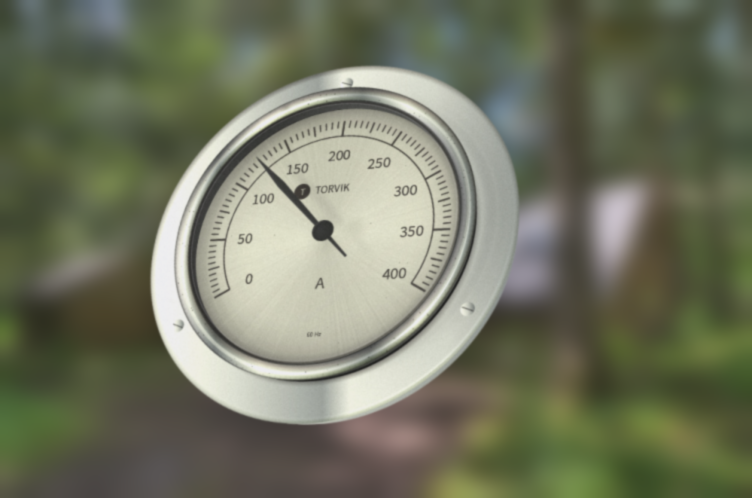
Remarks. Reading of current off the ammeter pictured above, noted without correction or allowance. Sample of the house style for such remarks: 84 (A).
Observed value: 125 (A)
